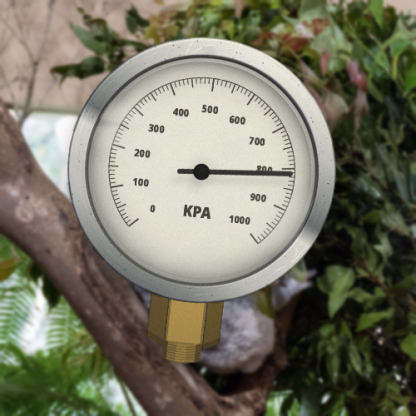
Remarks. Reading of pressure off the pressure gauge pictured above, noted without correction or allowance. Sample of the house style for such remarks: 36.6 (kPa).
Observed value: 810 (kPa)
